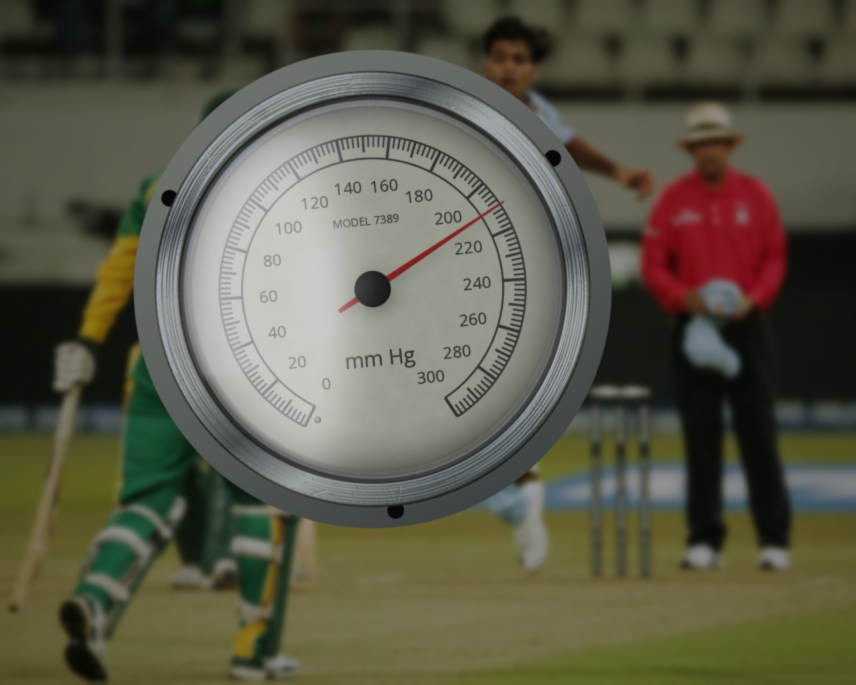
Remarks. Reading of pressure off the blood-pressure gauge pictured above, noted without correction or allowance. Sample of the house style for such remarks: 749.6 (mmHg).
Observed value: 210 (mmHg)
